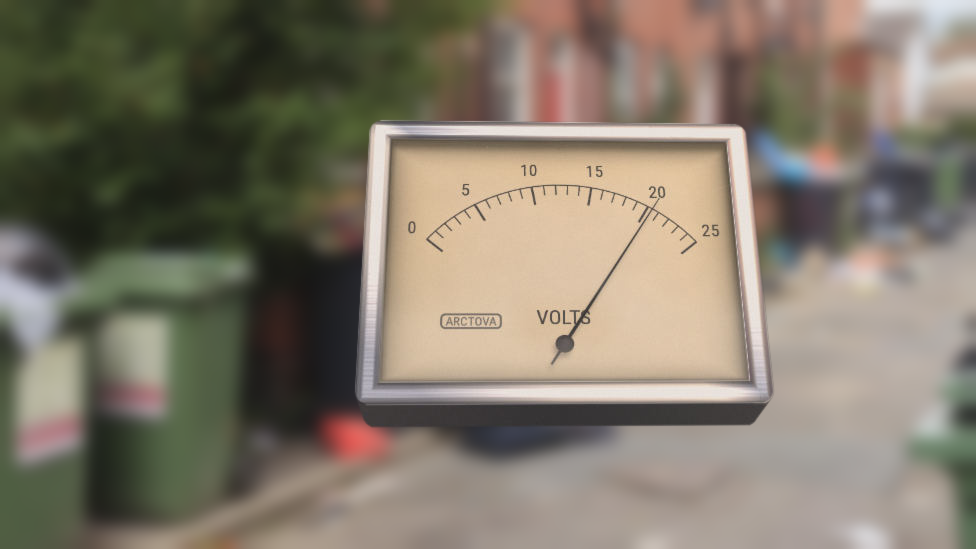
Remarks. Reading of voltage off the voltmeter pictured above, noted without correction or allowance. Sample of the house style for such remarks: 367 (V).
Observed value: 20.5 (V)
